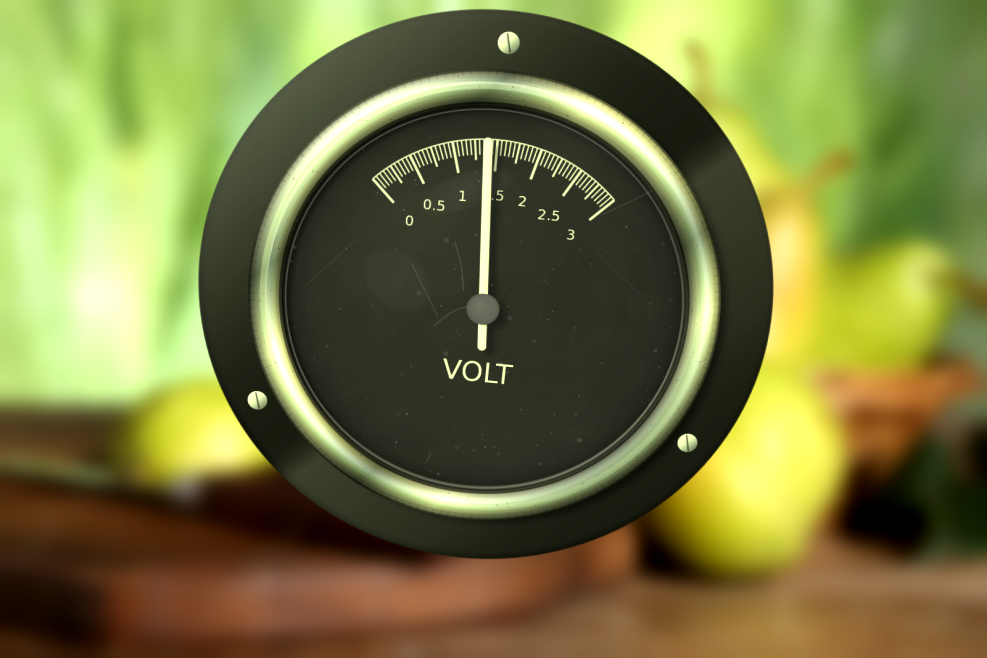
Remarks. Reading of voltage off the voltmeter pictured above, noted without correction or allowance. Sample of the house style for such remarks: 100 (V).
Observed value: 1.4 (V)
